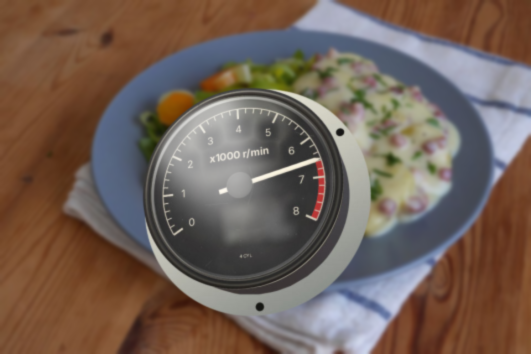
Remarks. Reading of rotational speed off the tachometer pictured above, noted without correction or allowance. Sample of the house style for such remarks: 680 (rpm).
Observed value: 6600 (rpm)
